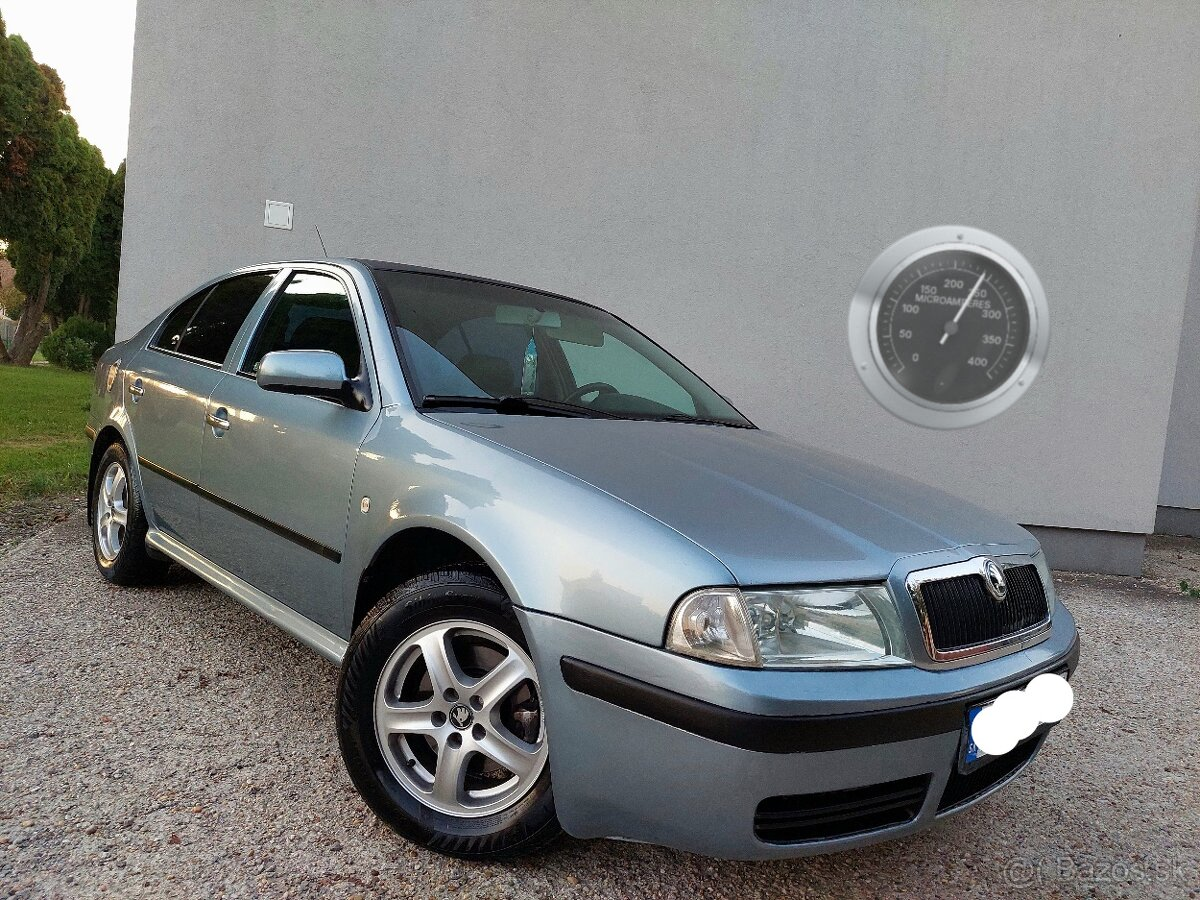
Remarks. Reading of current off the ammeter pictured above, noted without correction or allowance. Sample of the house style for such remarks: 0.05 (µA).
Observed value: 240 (µA)
